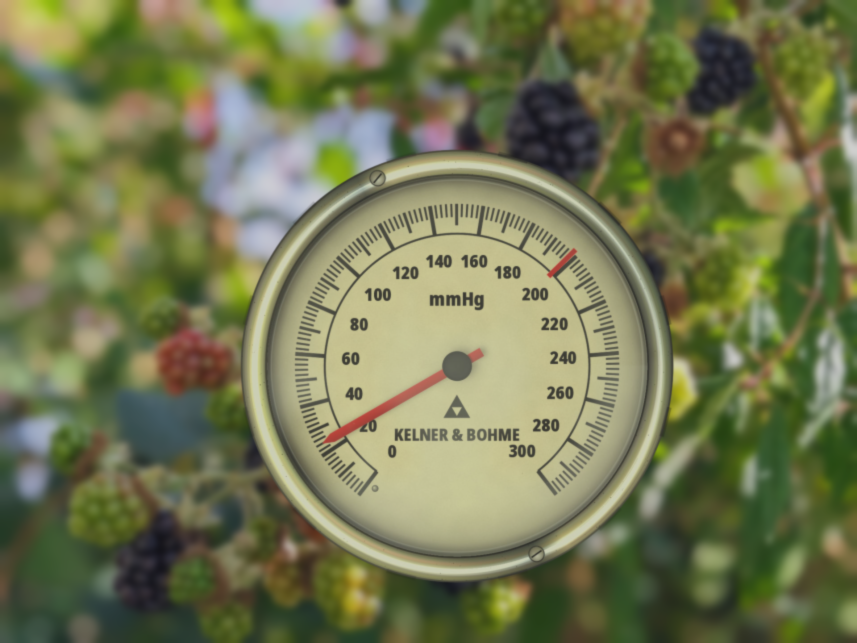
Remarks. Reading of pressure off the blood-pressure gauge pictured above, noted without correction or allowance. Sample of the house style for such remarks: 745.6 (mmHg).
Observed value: 24 (mmHg)
